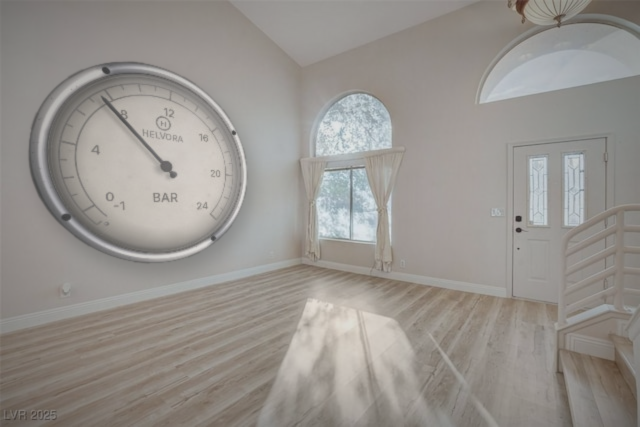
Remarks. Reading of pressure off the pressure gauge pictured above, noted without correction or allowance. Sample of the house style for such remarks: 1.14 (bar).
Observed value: 7.5 (bar)
